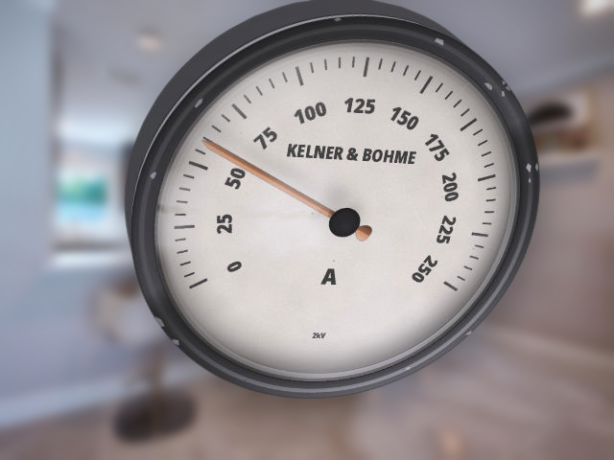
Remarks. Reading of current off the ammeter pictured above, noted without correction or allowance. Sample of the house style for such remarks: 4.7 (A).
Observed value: 60 (A)
